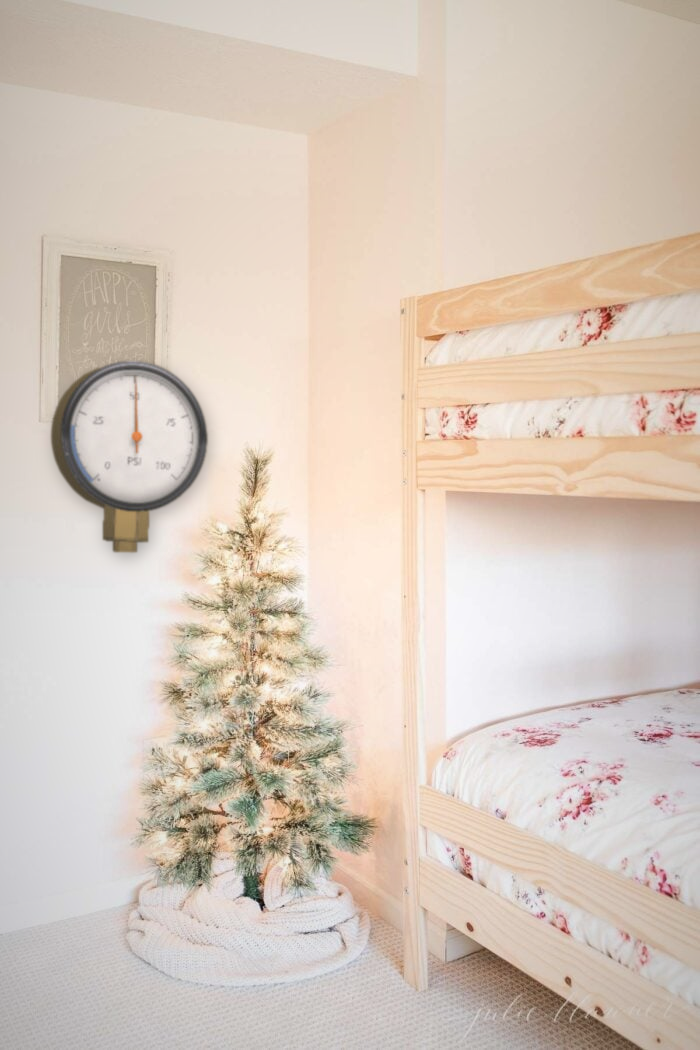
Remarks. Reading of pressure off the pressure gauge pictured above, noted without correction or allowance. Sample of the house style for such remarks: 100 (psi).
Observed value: 50 (psi)
